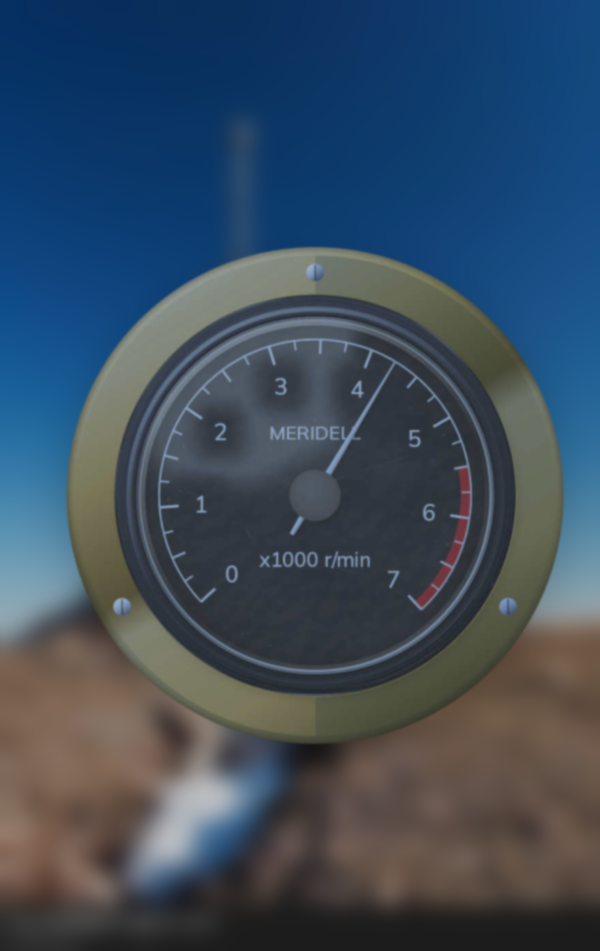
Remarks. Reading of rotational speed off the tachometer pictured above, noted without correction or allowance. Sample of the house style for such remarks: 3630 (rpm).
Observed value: 4250 (rpm)
